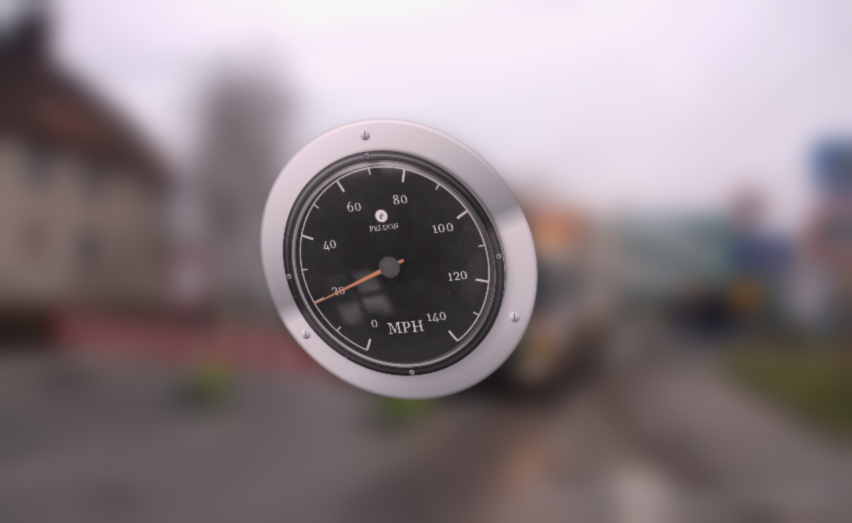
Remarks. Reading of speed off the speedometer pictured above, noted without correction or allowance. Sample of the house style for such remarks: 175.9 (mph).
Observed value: 20 (mph)
